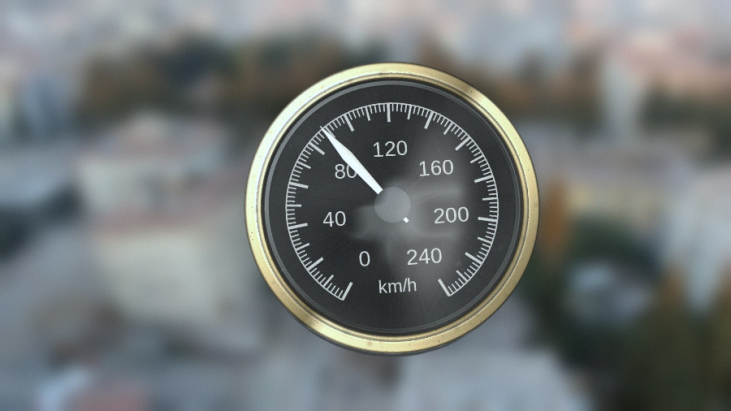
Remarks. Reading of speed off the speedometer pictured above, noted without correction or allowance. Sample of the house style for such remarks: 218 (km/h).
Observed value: 88 (km/h)
